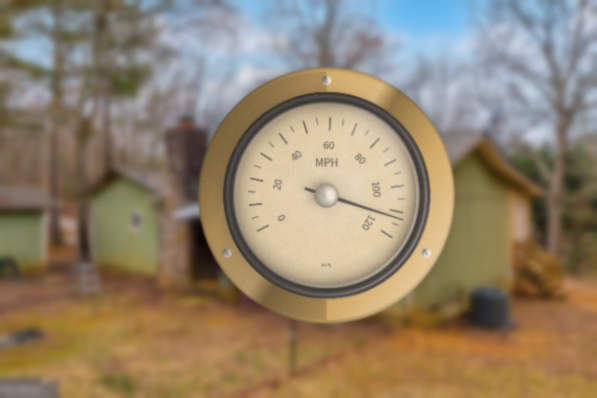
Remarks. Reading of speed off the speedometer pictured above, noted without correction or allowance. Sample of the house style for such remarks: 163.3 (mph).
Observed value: 112.5 (mph)
